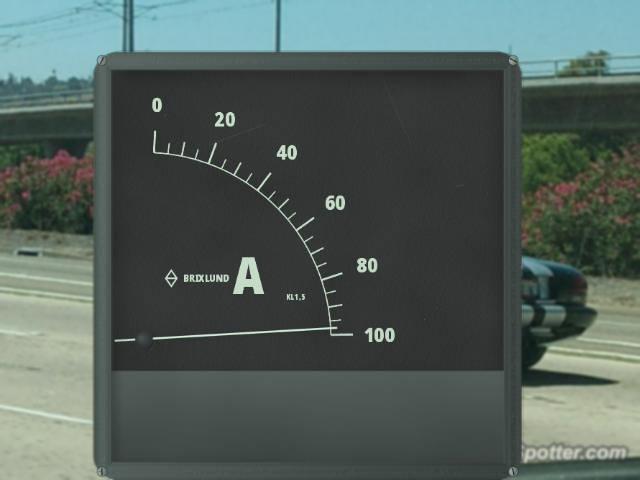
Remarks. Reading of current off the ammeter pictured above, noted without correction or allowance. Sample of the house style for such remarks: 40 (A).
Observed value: 97.5 (A)
